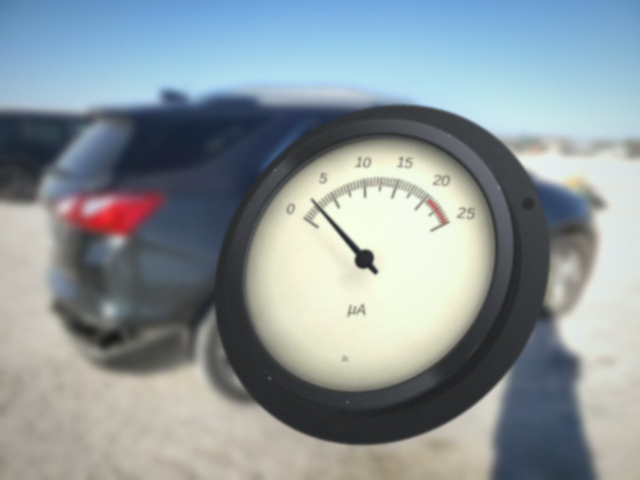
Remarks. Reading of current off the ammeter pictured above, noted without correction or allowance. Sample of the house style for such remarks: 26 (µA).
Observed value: 2.5 (µA)
